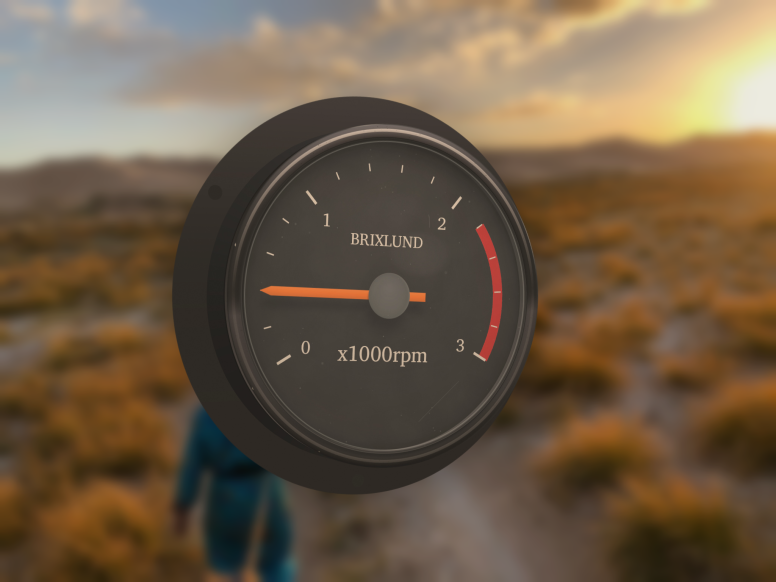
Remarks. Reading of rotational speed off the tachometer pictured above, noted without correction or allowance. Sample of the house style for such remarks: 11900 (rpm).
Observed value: 400 (rpm)
